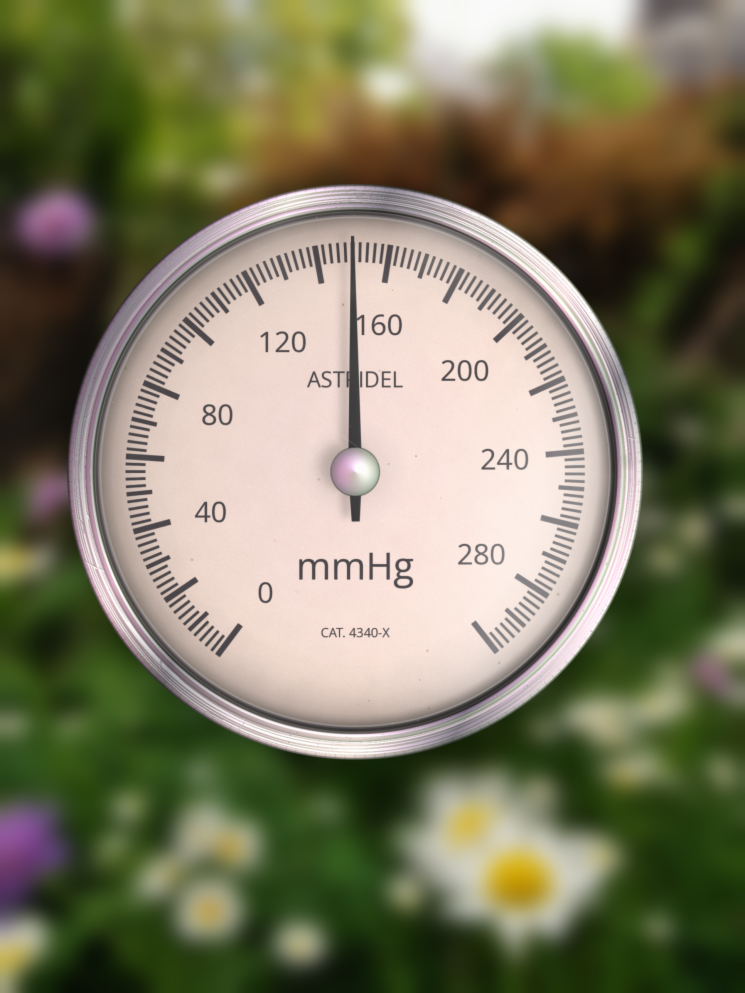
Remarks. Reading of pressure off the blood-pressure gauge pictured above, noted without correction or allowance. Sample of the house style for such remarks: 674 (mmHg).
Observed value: 150 (mmHg)
